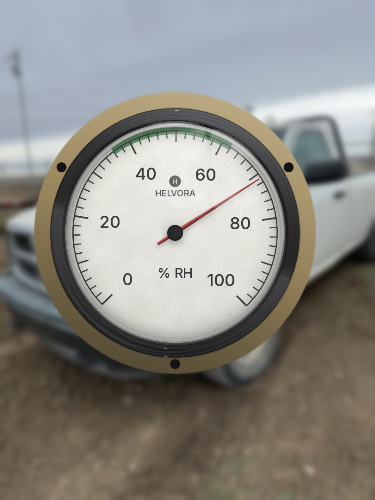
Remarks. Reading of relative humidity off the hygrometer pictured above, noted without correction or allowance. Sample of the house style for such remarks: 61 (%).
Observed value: 71 (%)
